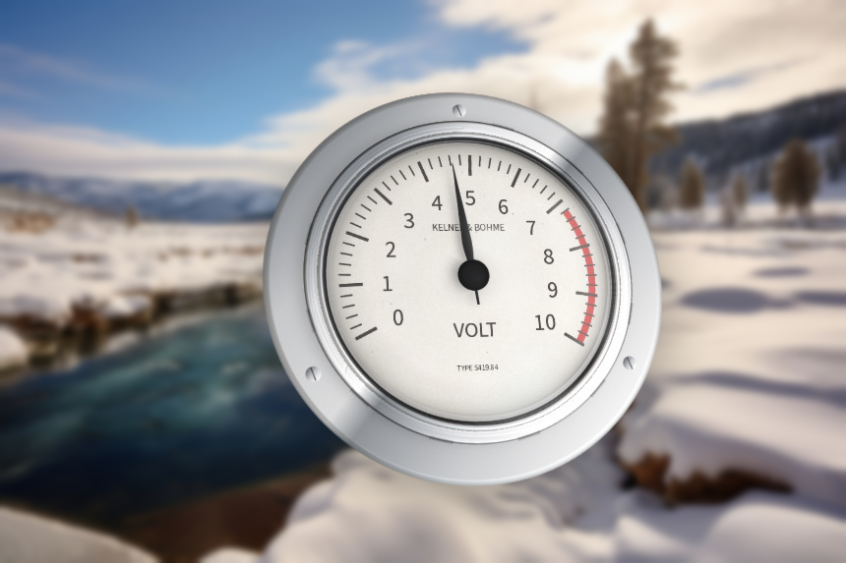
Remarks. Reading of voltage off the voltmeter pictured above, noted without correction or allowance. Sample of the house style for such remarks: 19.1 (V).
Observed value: 4.6 (V)
